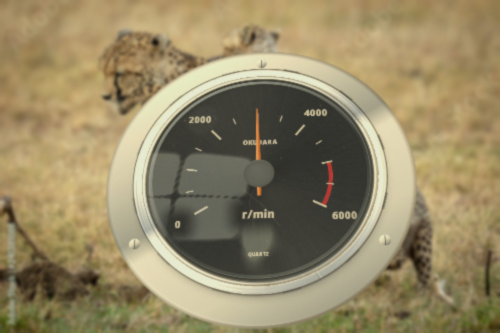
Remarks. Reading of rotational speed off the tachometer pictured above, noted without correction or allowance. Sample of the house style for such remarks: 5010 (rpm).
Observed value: 3000 (rpm)
